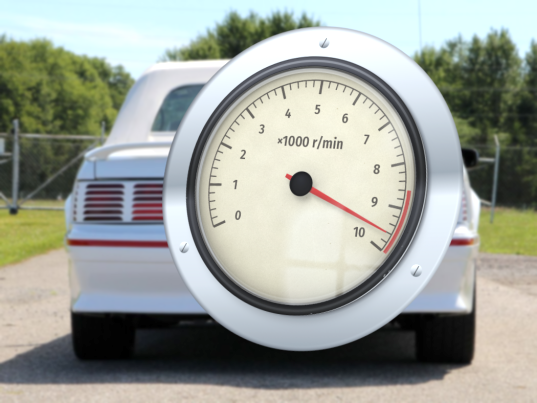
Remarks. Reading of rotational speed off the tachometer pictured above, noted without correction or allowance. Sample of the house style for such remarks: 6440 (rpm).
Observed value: 9600 (rpm)
